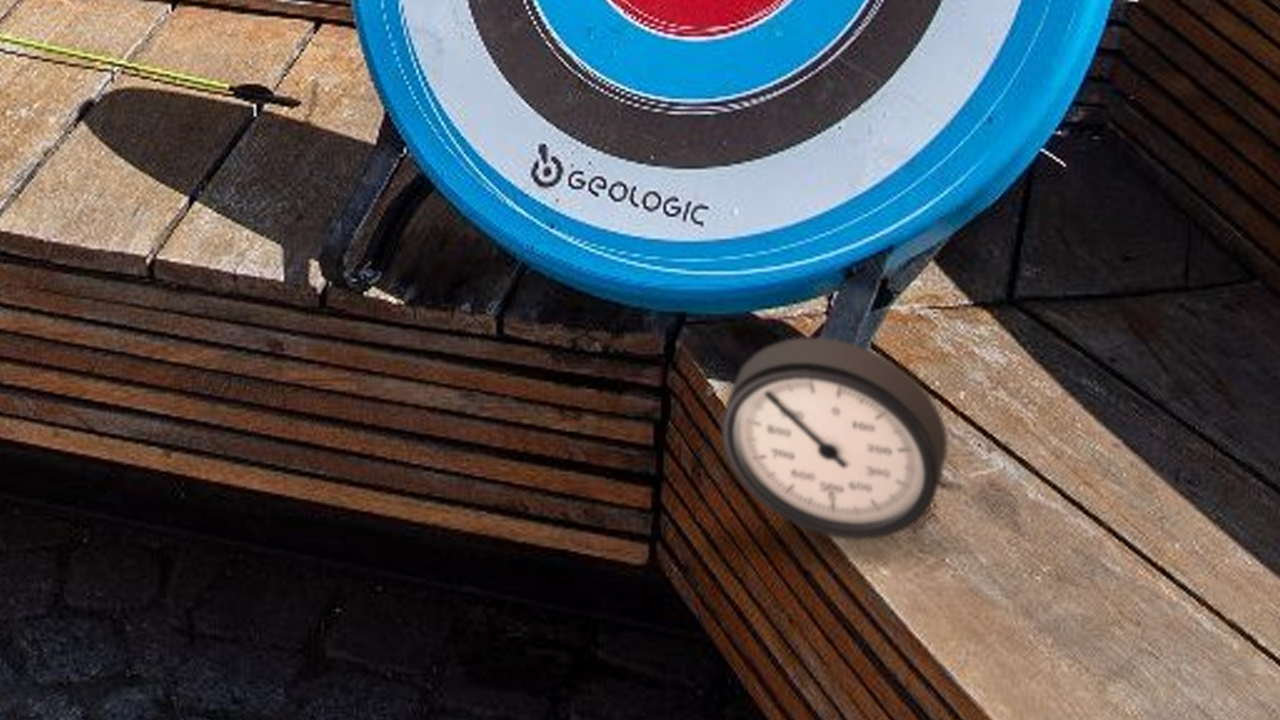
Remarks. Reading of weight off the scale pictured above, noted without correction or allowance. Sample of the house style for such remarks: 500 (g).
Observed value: 900 (g)
